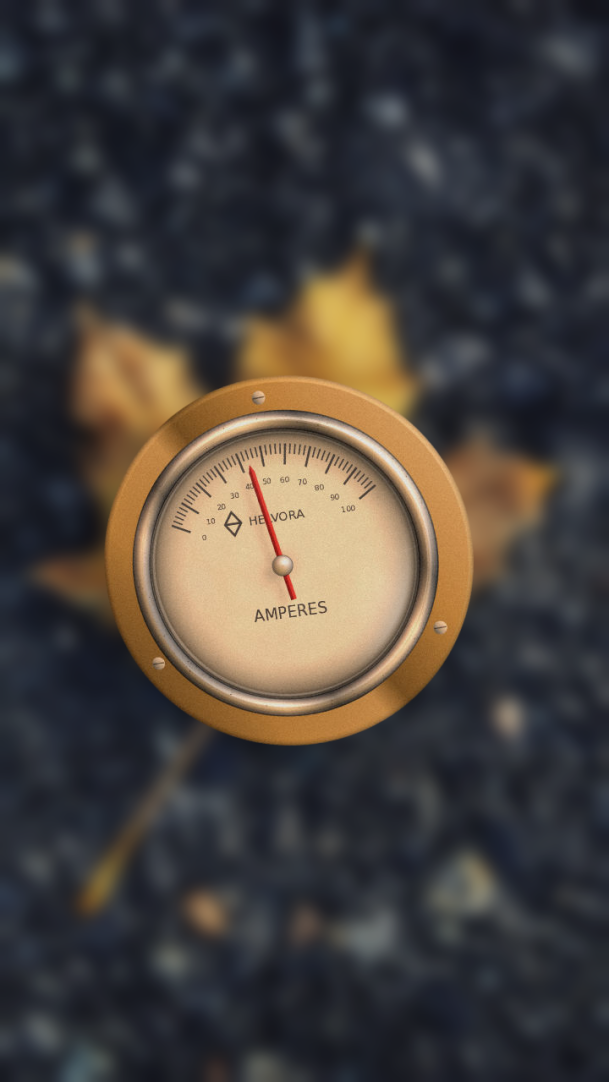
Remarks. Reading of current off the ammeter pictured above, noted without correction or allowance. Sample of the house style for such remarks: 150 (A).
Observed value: 44 (A)
